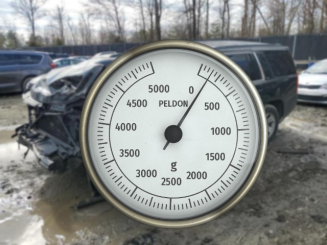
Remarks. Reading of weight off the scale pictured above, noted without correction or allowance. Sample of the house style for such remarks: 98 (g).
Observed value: 150 (g)
